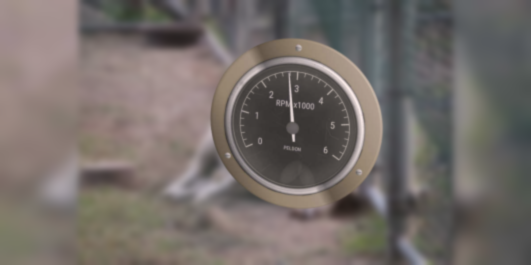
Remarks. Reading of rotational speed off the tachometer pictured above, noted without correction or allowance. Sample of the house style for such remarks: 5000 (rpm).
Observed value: 2800 (rpm)
